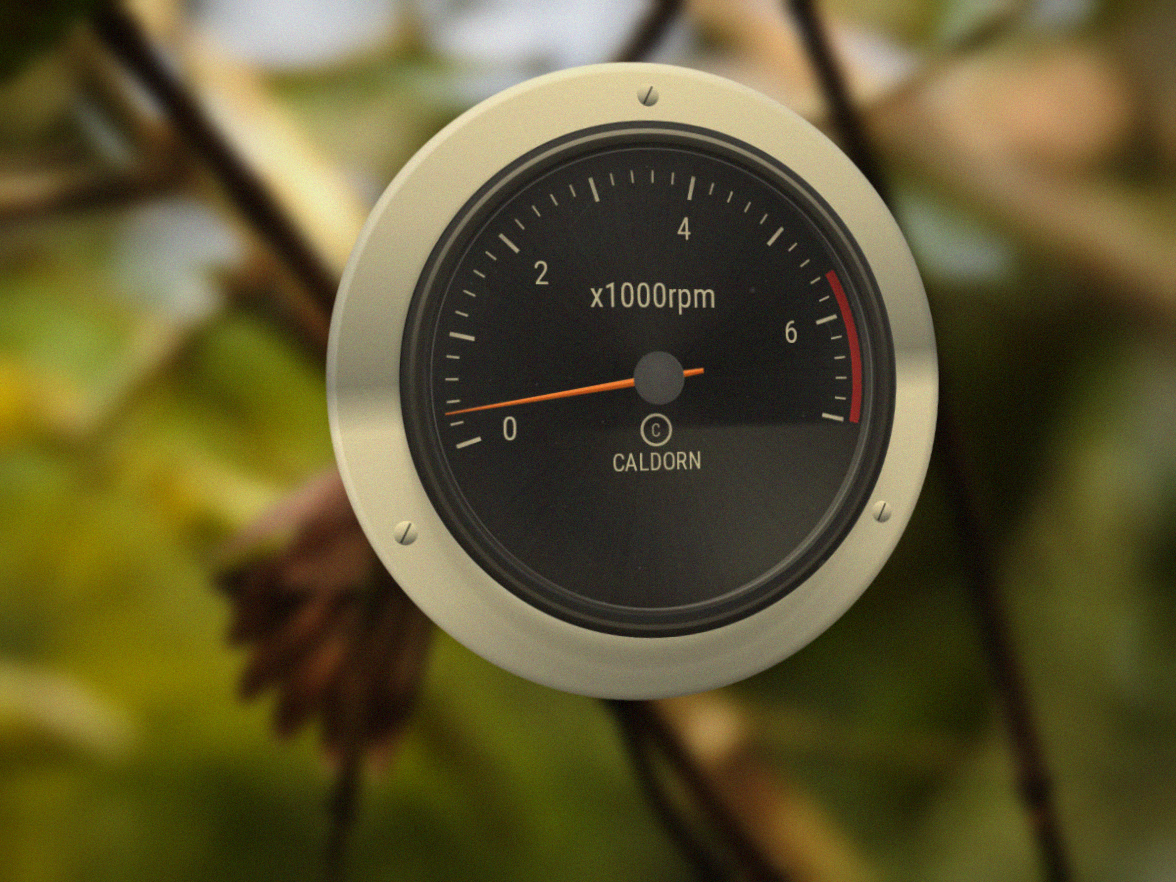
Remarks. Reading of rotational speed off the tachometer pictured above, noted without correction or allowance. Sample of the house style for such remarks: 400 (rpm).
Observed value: 300 (rpm)
